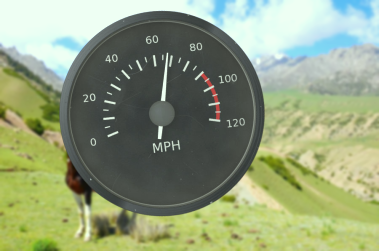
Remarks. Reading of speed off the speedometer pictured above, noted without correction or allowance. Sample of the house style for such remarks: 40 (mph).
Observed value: 67.5 (mph)
